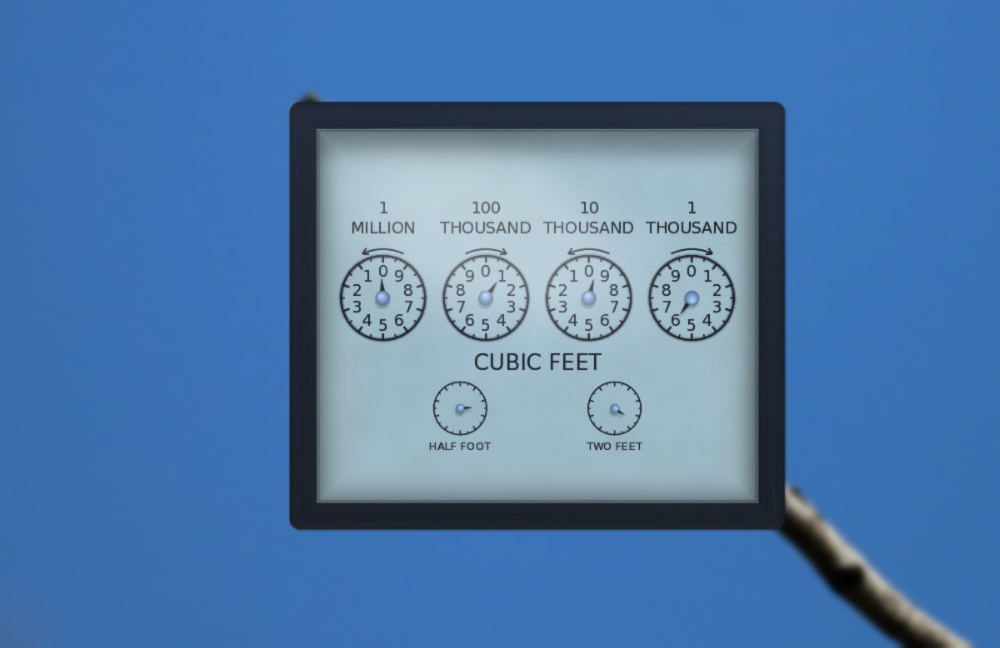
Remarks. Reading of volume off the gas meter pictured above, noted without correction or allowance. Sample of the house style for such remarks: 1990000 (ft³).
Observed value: 9600 (ft³)
